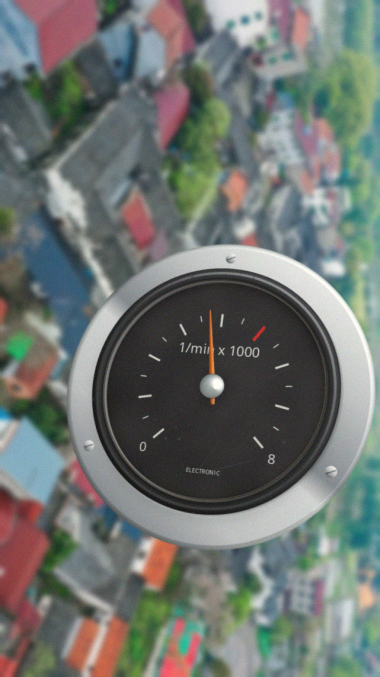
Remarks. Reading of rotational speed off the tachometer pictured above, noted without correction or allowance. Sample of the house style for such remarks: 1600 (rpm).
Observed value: 3750 (rpm)
